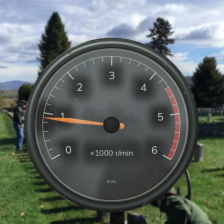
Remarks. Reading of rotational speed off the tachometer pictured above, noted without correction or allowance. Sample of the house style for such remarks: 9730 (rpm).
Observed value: 900 (rpm)
